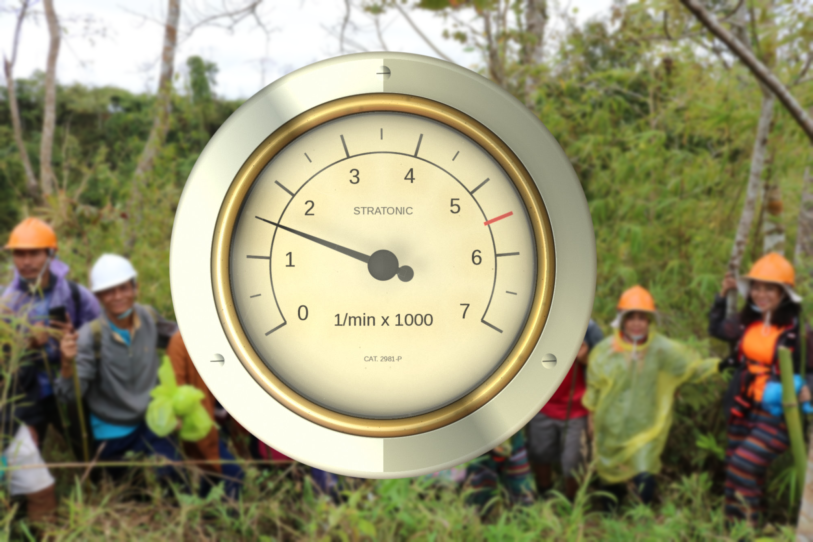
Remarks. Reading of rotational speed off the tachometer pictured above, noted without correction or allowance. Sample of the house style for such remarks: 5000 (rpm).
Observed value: 1500 (rpm)
